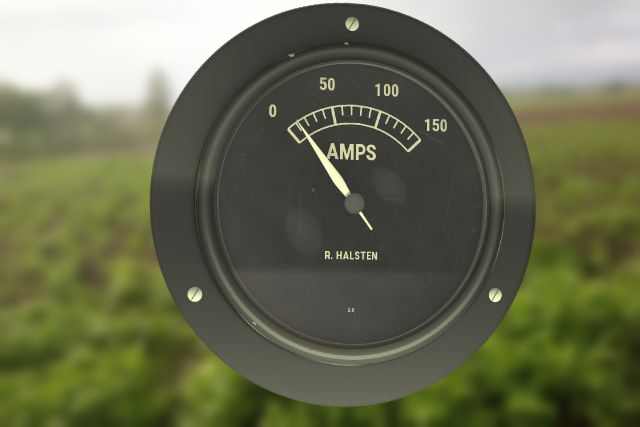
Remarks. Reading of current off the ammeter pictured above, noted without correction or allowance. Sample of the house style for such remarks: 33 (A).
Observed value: 10 (A)
